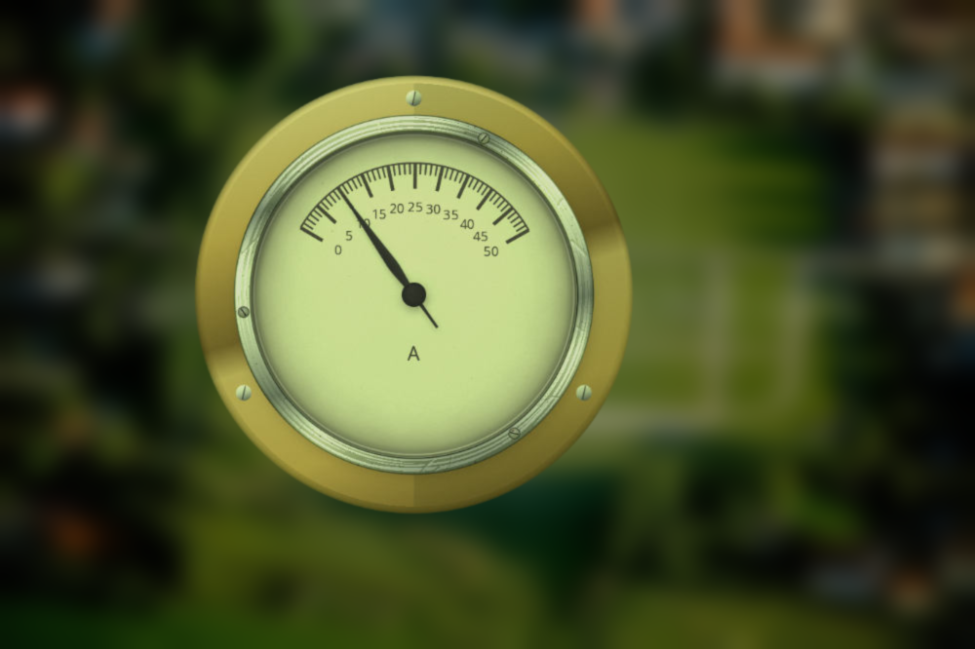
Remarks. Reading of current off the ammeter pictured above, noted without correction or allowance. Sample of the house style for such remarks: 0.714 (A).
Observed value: 10 (A)
